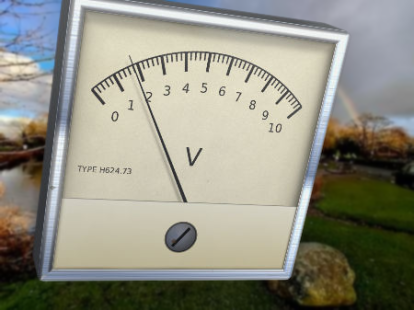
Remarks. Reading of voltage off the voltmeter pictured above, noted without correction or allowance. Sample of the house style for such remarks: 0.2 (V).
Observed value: 1.8 (V)
